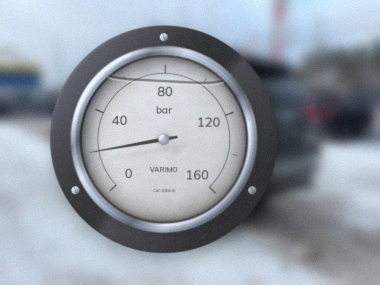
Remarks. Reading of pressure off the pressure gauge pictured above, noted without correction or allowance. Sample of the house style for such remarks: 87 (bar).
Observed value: 20 (bar)
